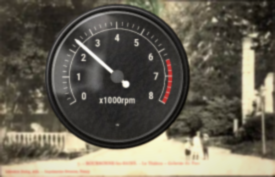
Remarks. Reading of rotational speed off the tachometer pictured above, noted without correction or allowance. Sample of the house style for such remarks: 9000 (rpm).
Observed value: 2400 (rpm)
